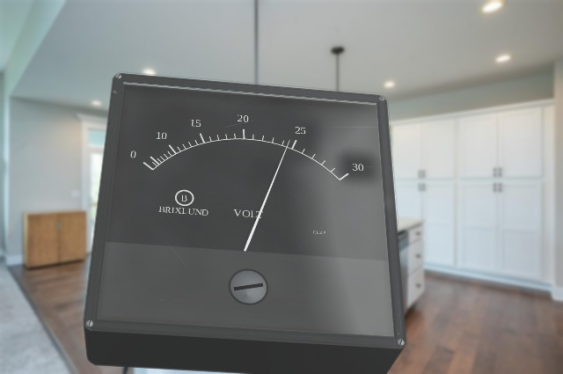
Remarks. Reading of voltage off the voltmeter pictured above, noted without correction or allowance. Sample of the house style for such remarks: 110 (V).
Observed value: 24.5 (V)
